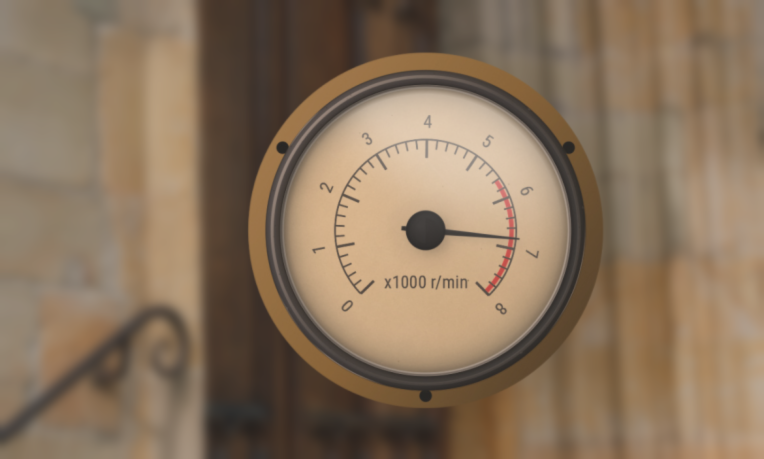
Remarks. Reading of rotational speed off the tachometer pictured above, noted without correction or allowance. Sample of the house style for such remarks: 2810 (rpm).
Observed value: 6800 (rpm)
